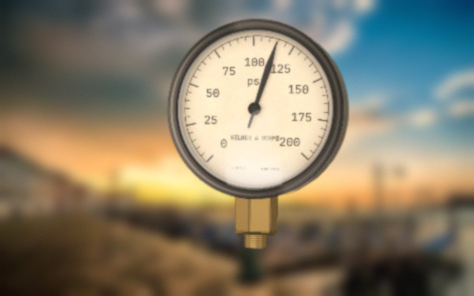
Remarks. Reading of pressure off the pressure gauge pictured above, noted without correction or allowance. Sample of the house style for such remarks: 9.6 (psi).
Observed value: 115 (psi)
